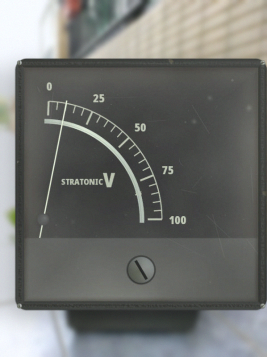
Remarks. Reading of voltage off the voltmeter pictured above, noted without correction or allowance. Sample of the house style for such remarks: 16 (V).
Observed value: 10 (V)
